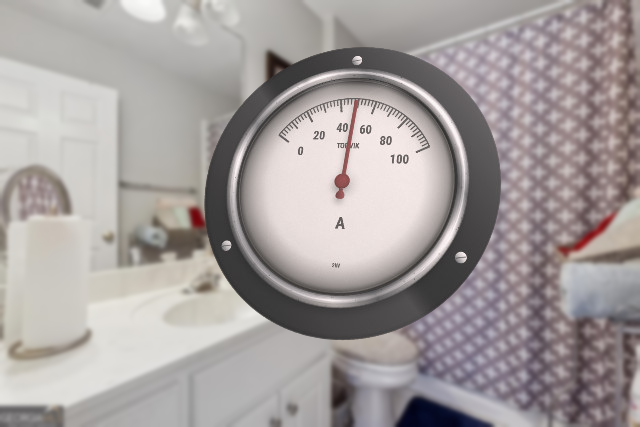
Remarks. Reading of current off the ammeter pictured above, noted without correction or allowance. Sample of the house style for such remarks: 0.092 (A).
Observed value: 50 (A)
